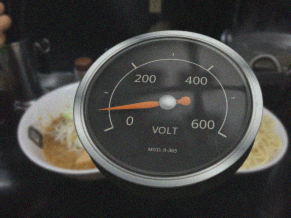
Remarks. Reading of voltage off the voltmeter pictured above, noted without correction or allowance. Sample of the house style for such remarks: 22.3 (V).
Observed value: 50 (V)
